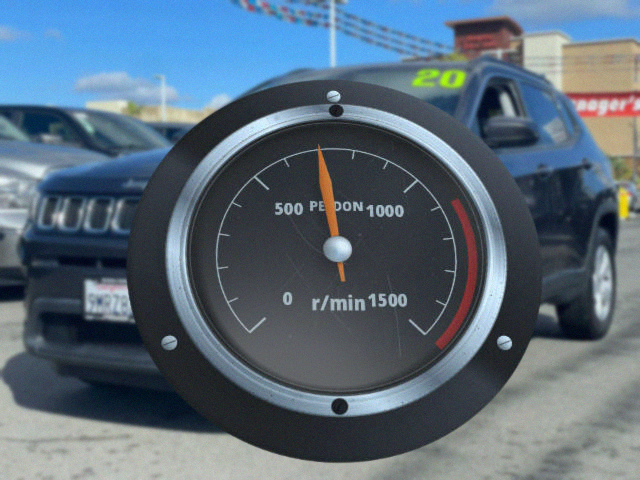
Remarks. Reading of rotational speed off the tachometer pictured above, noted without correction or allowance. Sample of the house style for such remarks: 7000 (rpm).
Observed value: 700 (rpm)
